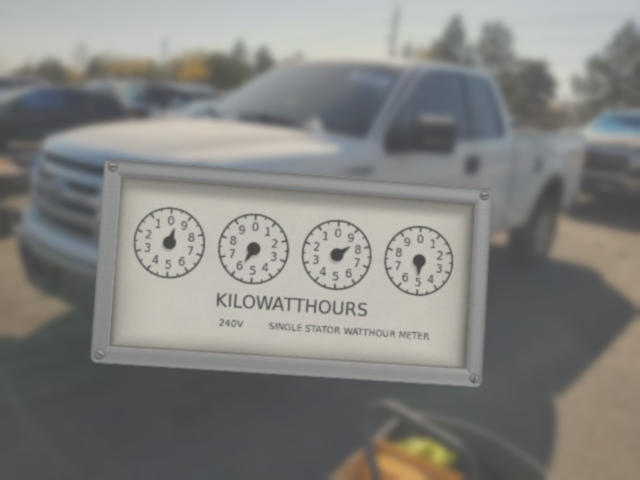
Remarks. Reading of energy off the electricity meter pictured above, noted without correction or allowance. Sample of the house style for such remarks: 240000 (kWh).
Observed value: 9585 (kWh)
